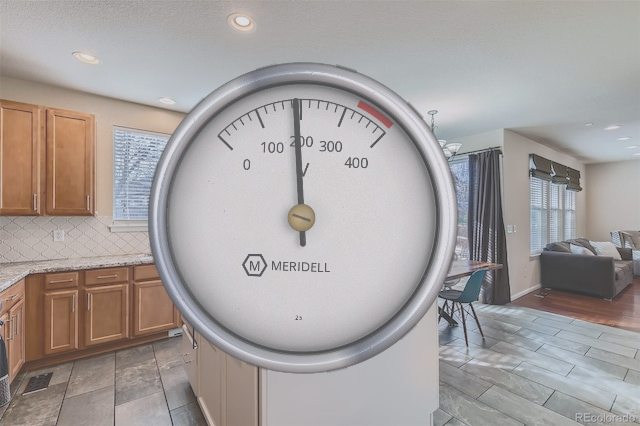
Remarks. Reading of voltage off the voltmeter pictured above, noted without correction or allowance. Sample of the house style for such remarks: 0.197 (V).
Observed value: 190 (V)
